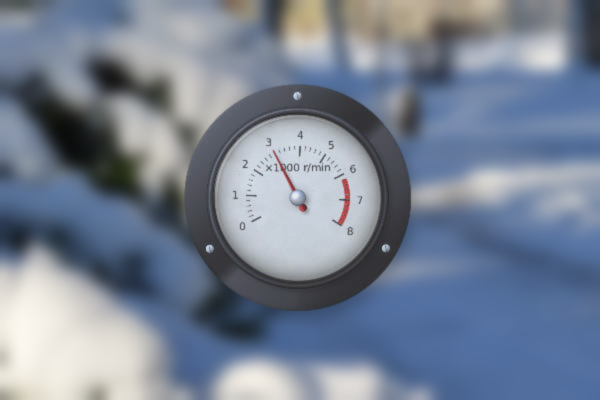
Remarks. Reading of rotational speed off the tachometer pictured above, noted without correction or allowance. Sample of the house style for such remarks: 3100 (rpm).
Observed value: 3000 (rpm)
